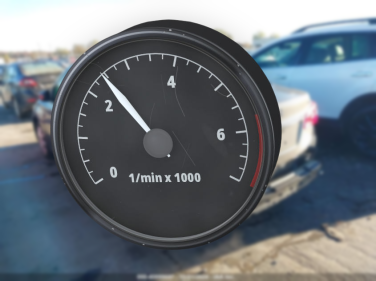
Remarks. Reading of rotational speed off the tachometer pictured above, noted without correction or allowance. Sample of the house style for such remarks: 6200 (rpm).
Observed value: 2500 (rpm)
